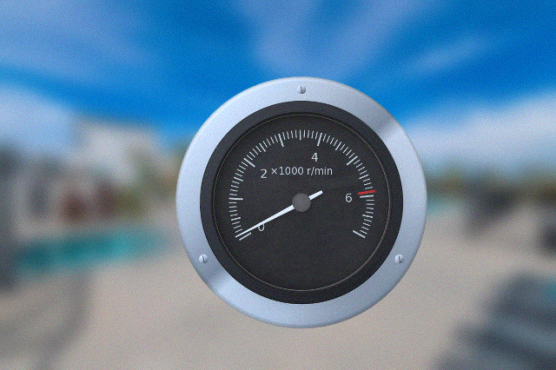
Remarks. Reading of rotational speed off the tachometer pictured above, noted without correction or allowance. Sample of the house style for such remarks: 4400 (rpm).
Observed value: 100 (rpm)
